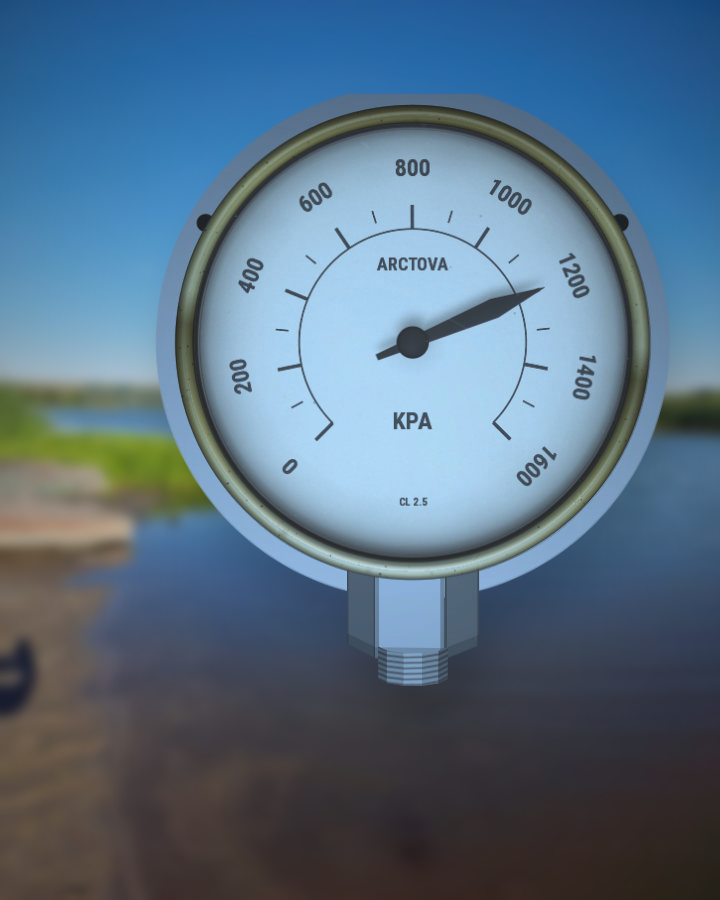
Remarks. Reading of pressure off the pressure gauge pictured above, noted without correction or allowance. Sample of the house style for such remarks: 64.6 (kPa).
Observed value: 1200 (kPa)
